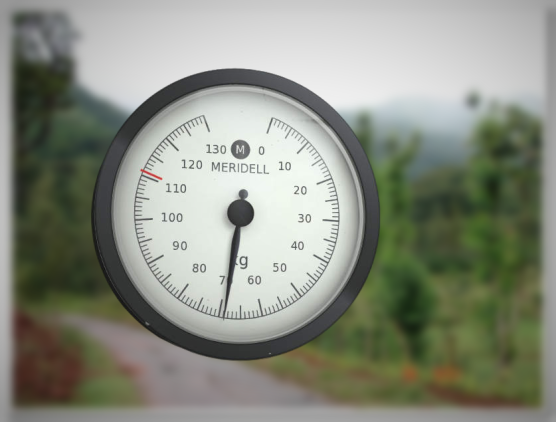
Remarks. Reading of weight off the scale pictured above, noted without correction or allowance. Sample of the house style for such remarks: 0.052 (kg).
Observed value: 69 (kg)
